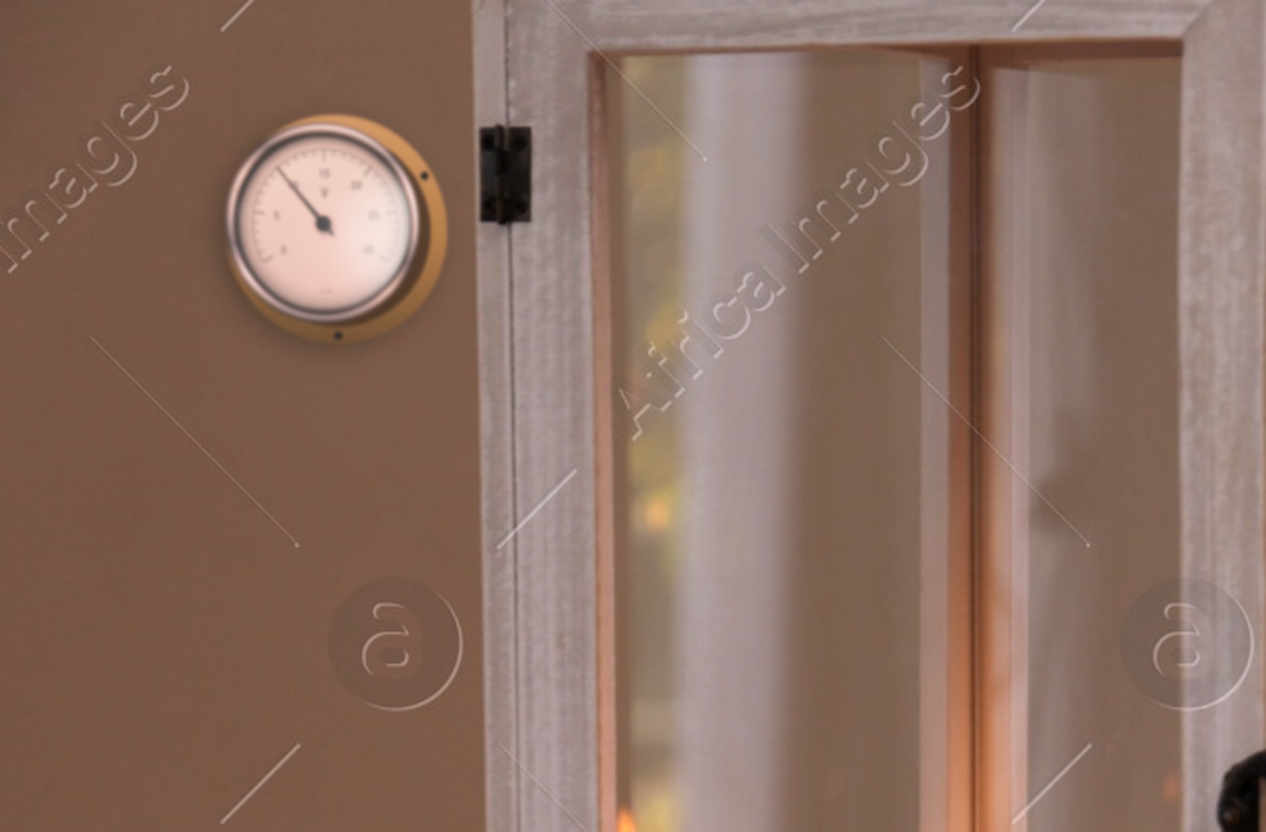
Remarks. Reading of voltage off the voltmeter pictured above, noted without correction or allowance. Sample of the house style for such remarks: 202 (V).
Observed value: 10 (V)
